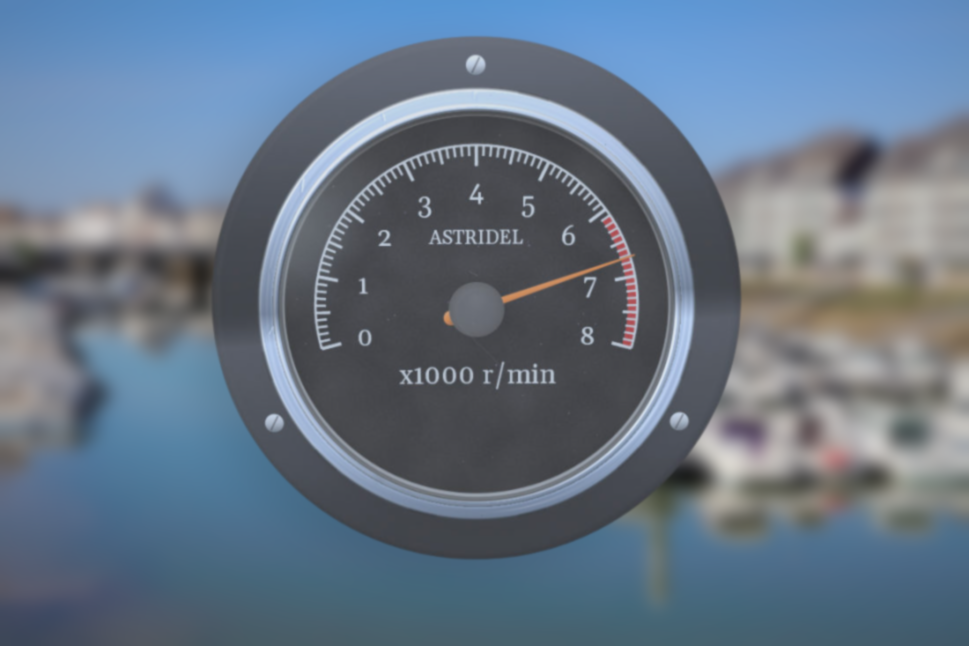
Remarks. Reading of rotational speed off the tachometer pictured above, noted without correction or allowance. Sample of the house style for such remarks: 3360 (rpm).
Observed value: 6700 (rpm)
